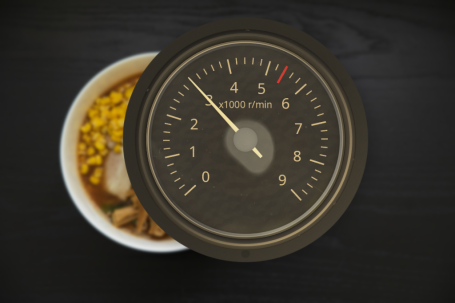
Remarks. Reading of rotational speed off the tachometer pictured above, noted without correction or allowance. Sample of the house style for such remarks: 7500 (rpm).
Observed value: 3000 (rpm)
